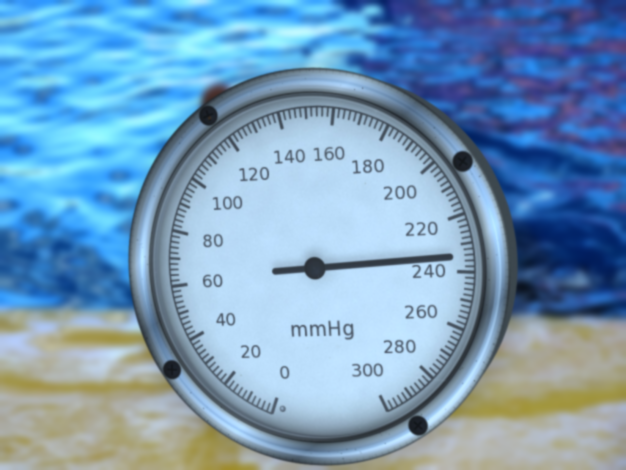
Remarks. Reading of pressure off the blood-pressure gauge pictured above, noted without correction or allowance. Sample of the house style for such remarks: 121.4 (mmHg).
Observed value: 234 (mmHg)
